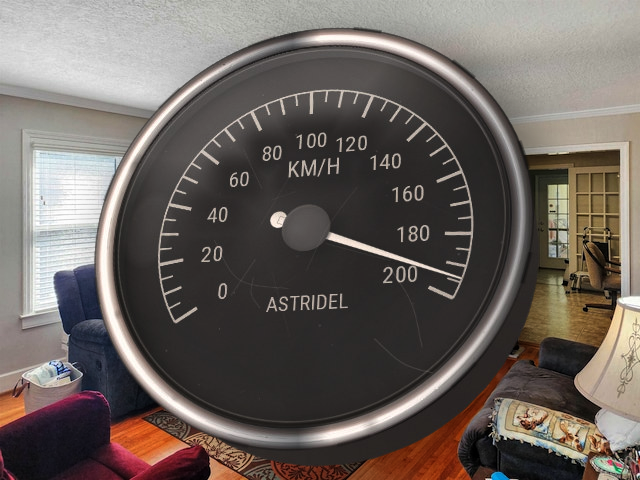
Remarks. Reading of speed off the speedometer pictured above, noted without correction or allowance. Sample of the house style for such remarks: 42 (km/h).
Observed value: 195 (km/h)
